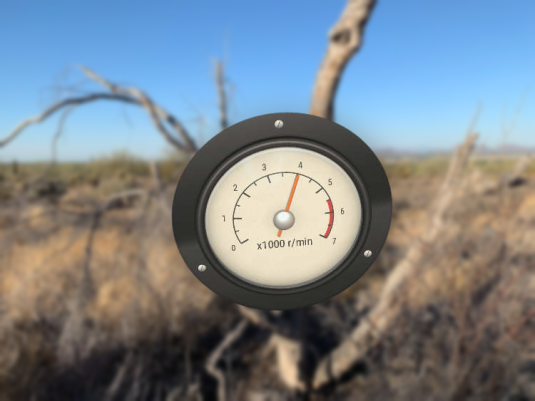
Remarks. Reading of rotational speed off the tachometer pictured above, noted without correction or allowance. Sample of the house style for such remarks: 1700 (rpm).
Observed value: 4000 (rpm)
